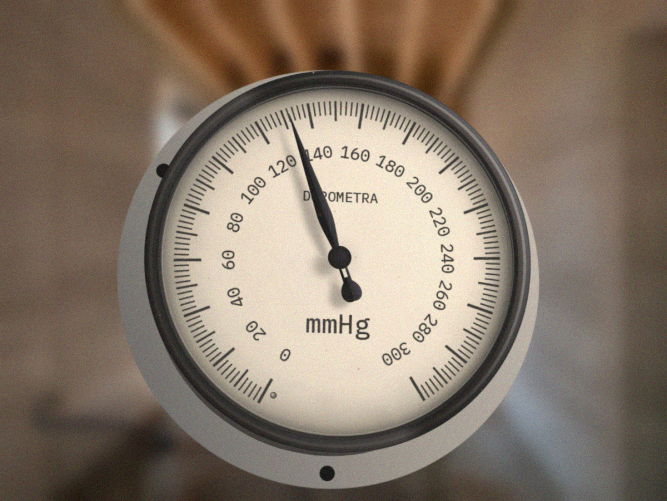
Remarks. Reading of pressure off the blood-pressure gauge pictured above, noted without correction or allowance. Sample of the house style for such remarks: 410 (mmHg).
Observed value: 132 (mmHg)
